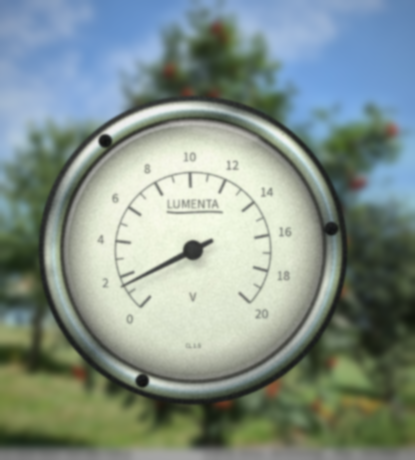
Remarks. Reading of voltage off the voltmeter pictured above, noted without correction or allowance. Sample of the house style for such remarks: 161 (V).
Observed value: 1.5 (V)
